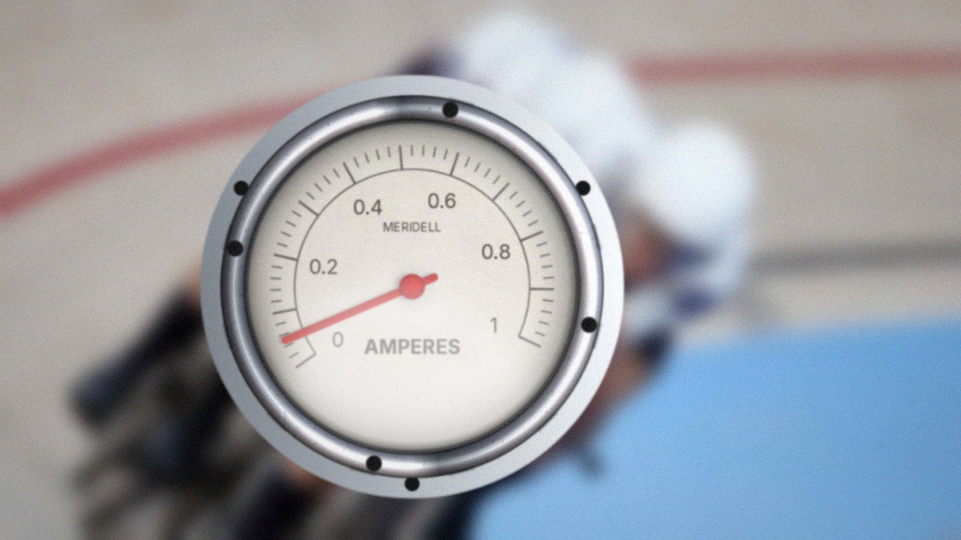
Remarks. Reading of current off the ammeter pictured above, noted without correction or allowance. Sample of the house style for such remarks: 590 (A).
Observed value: 0.05 (A)
